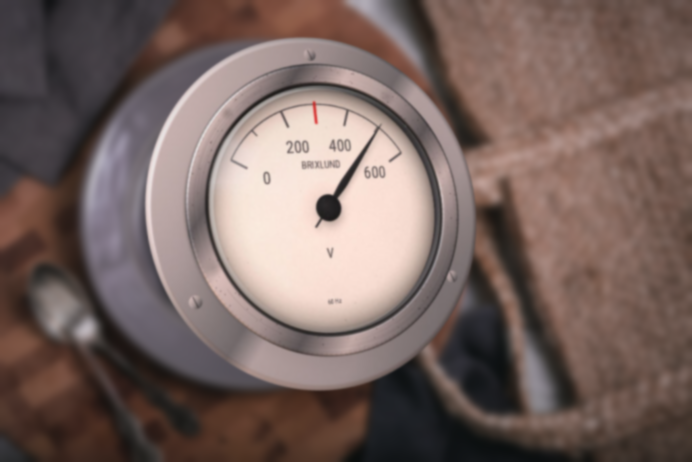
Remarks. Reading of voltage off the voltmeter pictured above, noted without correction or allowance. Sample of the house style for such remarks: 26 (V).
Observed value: 500 (V)
